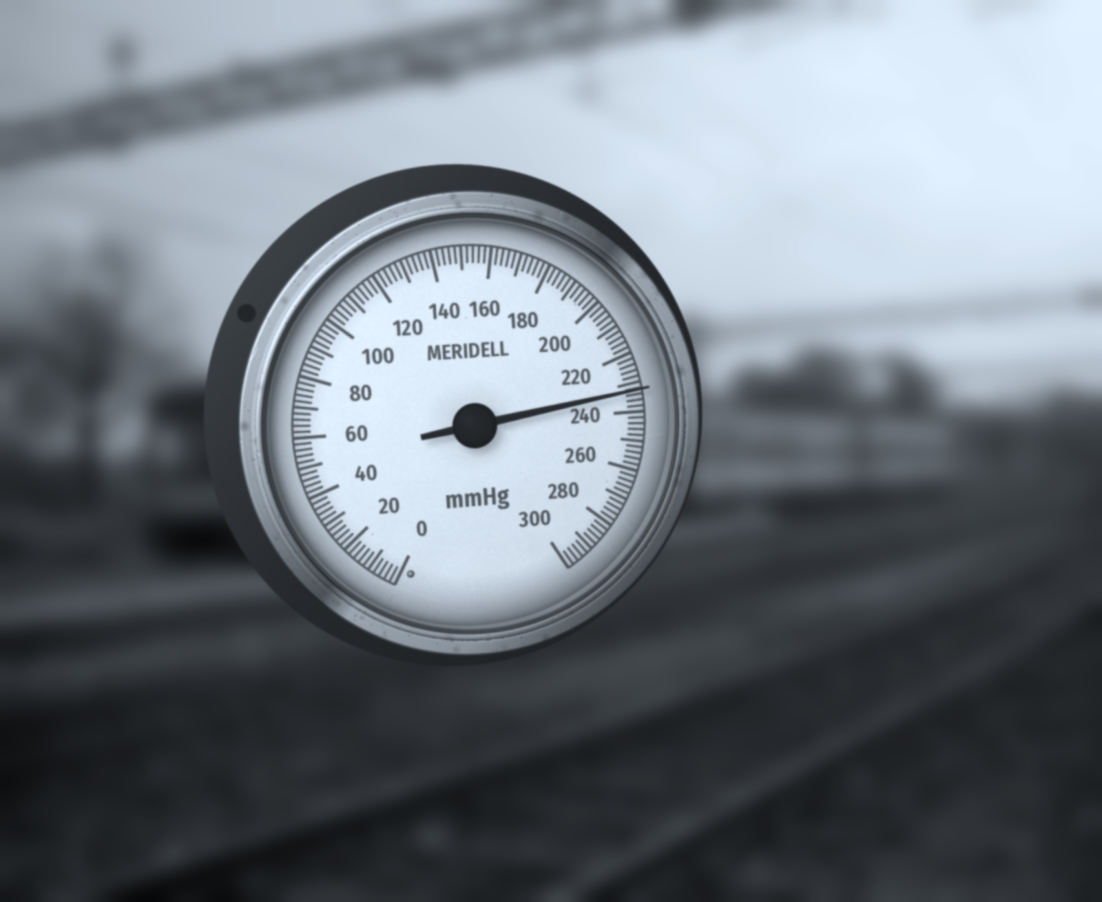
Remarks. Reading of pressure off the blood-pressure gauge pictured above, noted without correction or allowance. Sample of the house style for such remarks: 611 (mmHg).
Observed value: 232 (mmHg)
